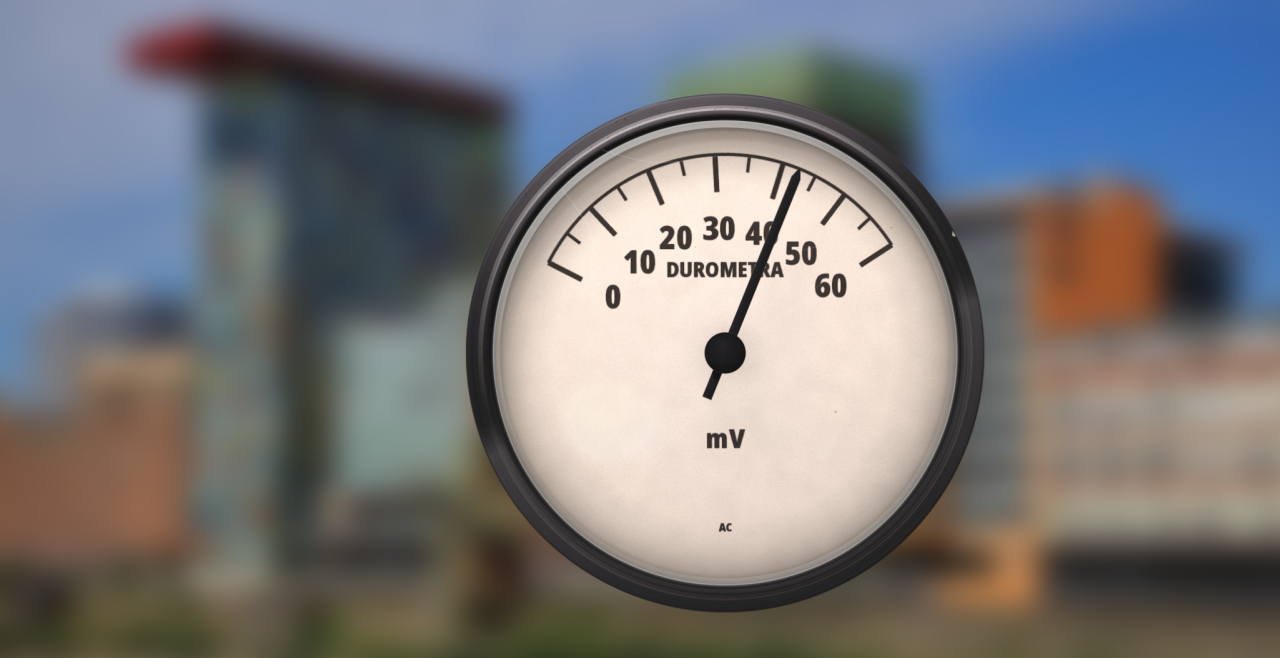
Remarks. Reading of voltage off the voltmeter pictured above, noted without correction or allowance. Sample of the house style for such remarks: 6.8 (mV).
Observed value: 42.5 (mV)
